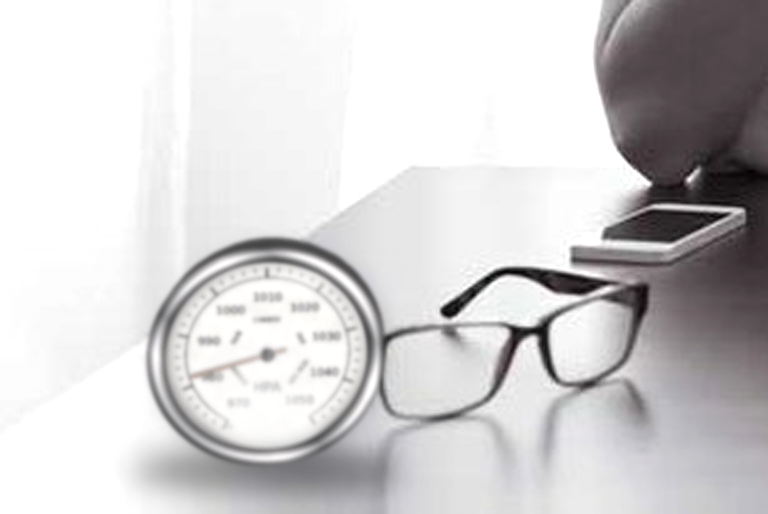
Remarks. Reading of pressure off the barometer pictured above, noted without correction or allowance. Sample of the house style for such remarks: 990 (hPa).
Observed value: 982 (hPa)
